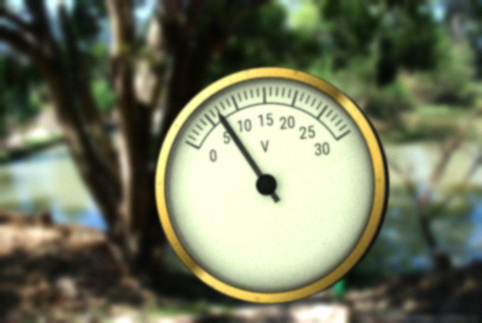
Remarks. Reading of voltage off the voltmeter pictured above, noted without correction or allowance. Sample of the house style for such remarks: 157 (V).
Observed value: 7 (V)
